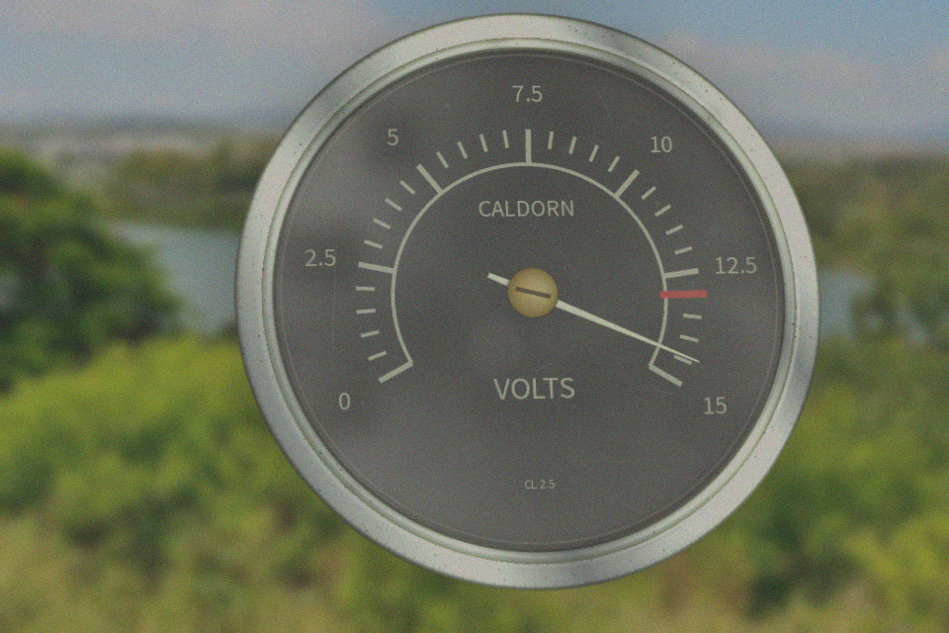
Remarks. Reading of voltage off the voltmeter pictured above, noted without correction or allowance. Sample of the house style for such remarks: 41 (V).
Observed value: 14.5 (V)
